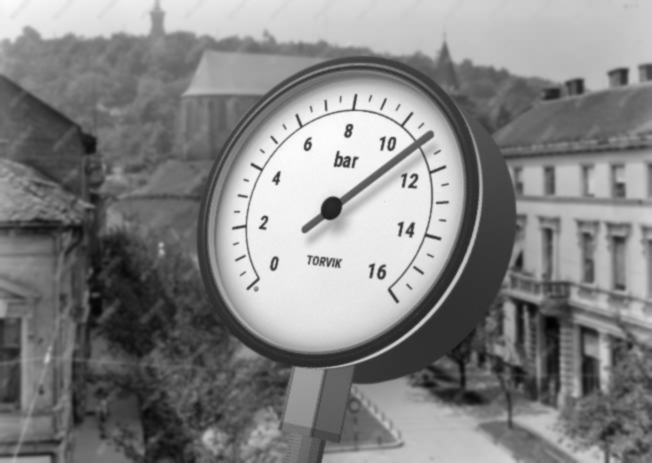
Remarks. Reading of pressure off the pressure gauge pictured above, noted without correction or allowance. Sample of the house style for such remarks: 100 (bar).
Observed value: 11 (bar)
